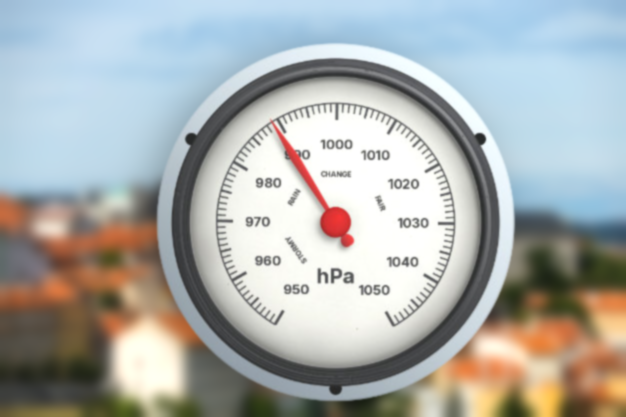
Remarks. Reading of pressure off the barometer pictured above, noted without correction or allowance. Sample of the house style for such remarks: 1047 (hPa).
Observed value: 989 (hPa)
